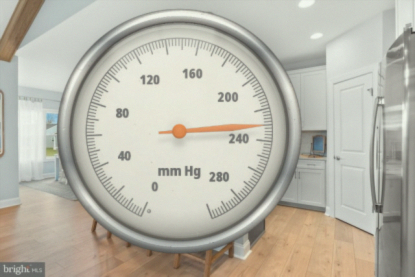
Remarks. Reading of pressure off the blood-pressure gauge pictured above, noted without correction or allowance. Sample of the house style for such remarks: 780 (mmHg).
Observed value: 230 (mmHg)
